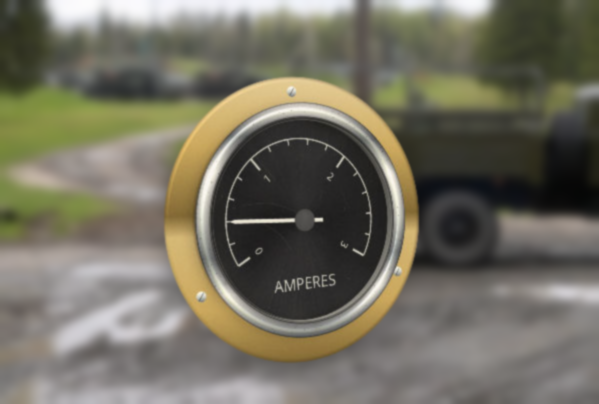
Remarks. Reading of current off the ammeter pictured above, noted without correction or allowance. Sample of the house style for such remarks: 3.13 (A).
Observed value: 0.4 (A)
